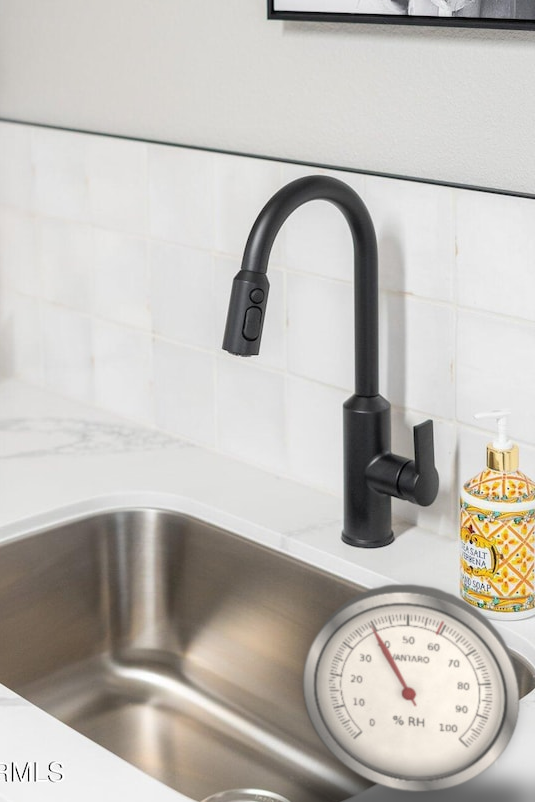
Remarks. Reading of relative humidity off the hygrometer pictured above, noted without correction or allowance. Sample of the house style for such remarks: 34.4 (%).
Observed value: 40 (%)
